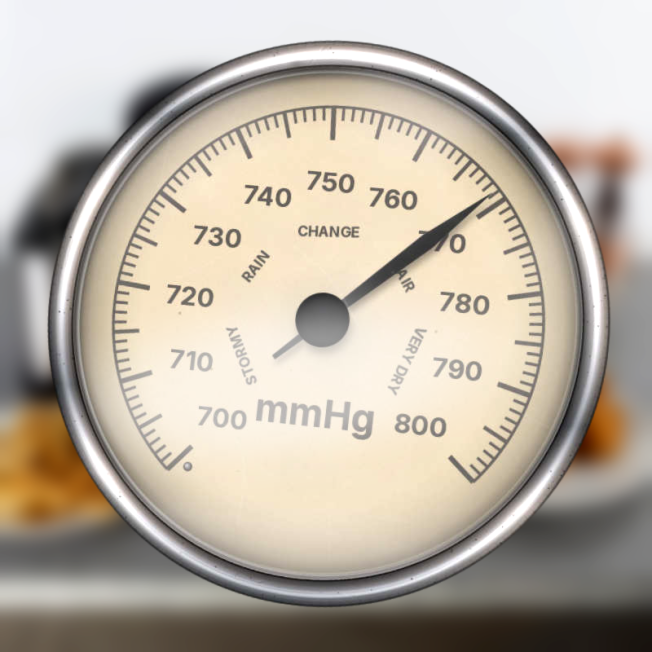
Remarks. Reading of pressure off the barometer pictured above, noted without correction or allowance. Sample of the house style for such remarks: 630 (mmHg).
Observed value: 769 (mmHg)
